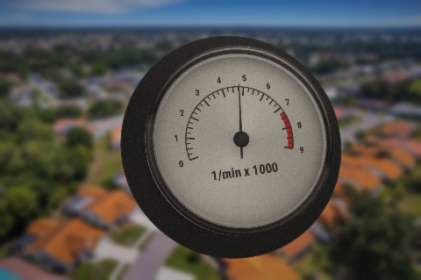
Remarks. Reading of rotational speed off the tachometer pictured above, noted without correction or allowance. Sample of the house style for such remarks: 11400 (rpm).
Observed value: 4750 (rpm)
